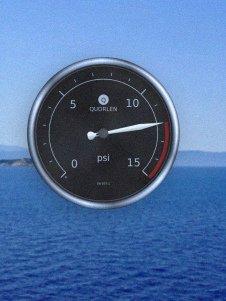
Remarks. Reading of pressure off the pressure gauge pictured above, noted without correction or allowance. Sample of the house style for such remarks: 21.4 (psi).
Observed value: 12 (psi)
